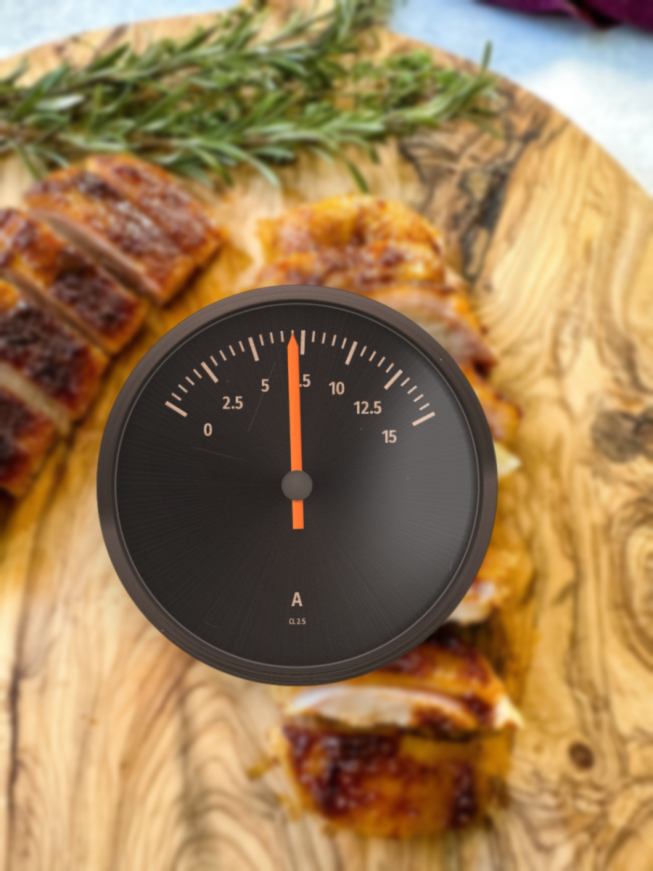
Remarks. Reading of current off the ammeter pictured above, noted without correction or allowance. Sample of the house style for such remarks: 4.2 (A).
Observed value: 7 (A)
